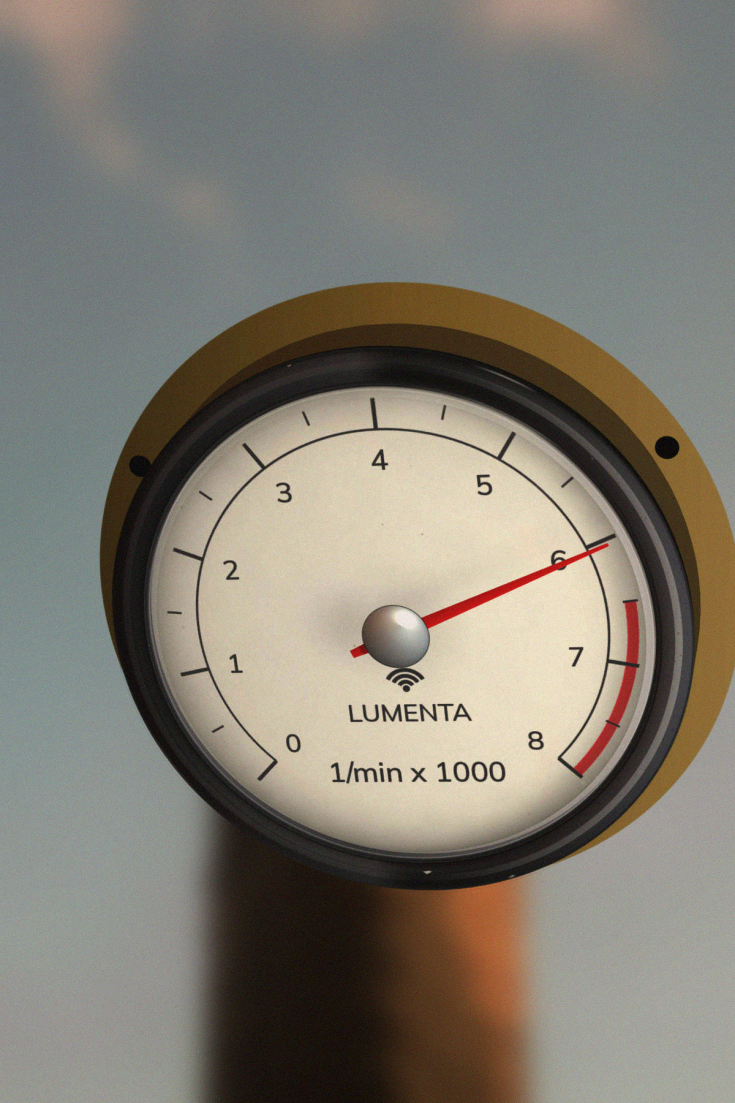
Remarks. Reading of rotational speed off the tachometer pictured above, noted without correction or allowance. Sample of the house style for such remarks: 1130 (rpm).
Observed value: 6000 (rpm)
